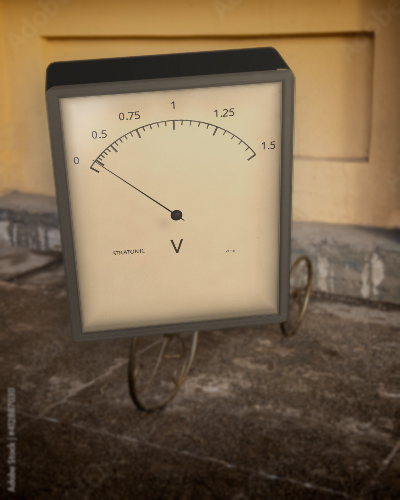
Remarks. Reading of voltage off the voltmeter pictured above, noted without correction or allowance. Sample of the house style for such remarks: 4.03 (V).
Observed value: 0.25 (V)
